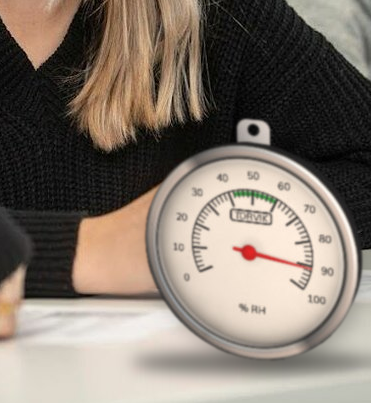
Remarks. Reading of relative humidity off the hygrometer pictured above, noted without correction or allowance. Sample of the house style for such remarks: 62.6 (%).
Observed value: 90 (%)
